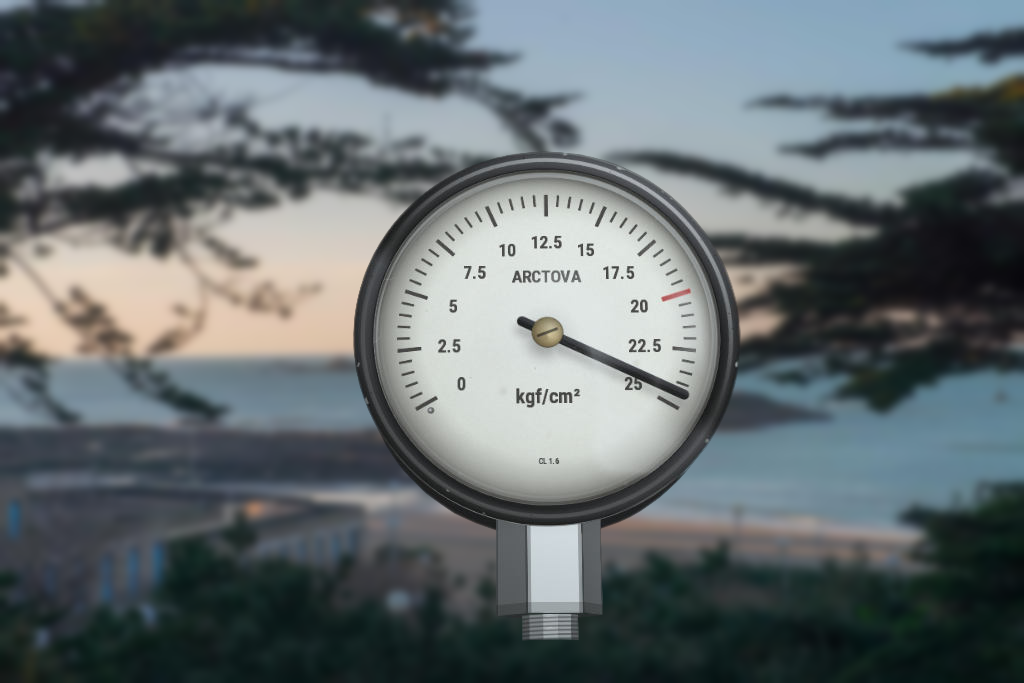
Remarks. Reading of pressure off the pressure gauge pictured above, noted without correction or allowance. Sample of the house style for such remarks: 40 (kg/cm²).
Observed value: 24.5 (kg/cm²)
